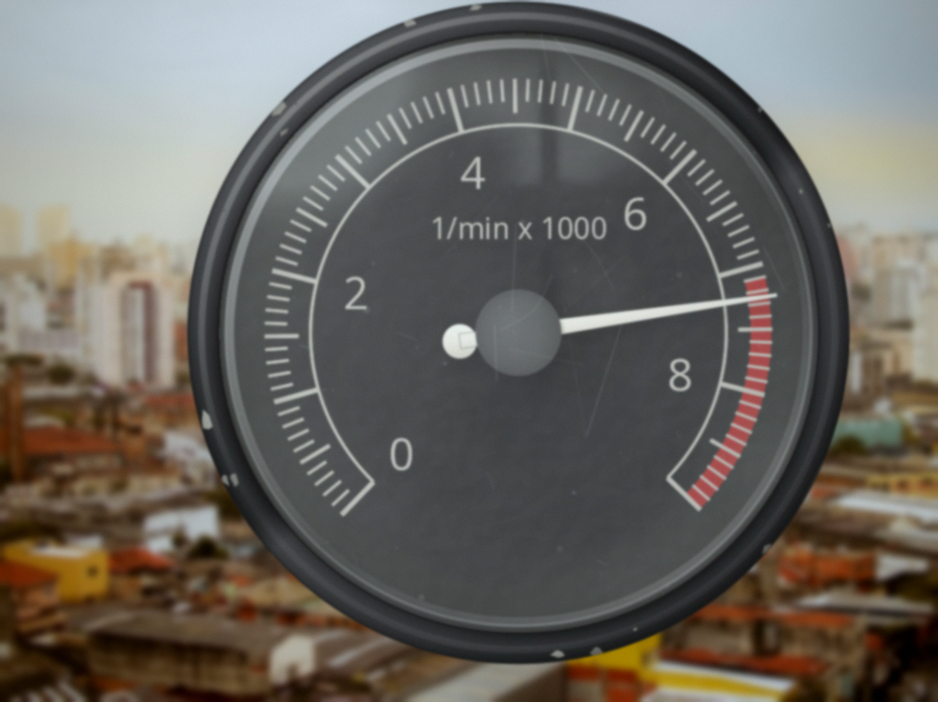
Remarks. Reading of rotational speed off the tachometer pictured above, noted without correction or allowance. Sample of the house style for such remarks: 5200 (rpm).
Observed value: 7250 (rpm)
